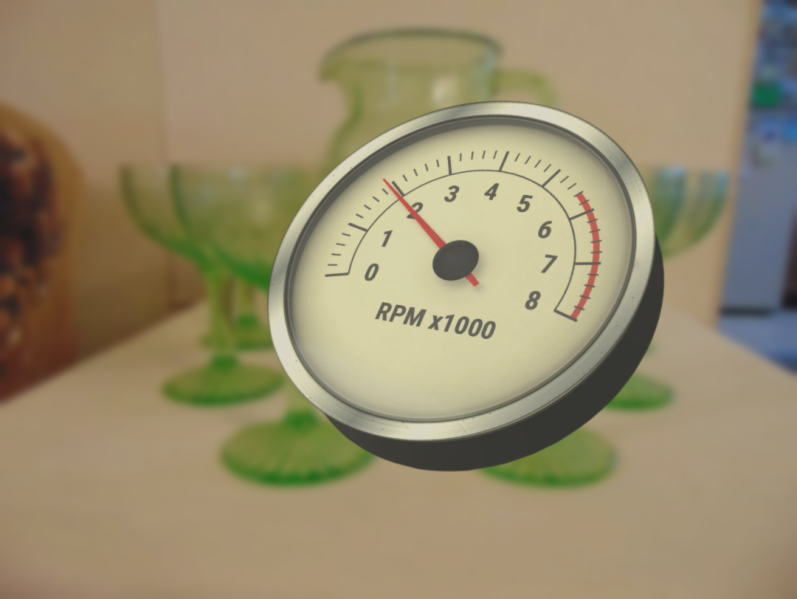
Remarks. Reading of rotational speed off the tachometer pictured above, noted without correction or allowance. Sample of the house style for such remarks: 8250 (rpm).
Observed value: 1900 (rpm)
